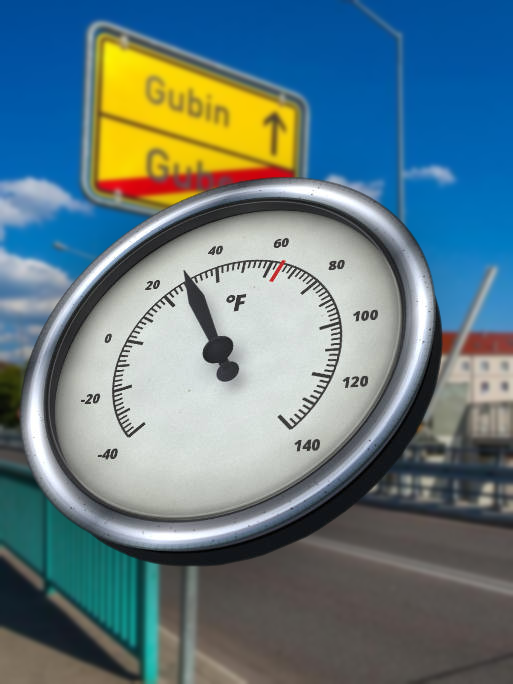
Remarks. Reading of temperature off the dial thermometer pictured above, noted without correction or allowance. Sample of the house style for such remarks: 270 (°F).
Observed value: 30 (°F)
